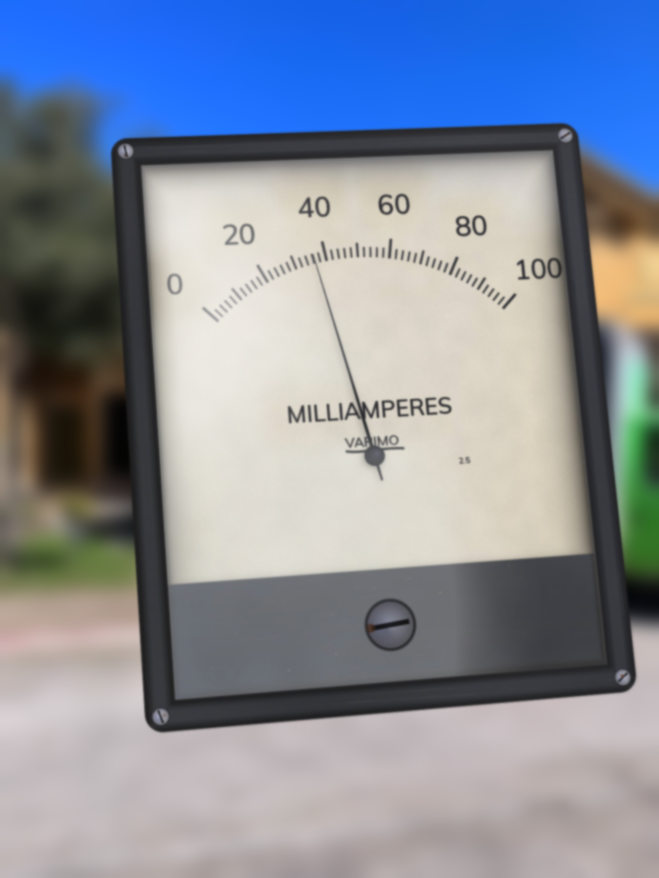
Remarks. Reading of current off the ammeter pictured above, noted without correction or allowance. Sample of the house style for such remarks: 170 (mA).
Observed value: 36 (mA)
